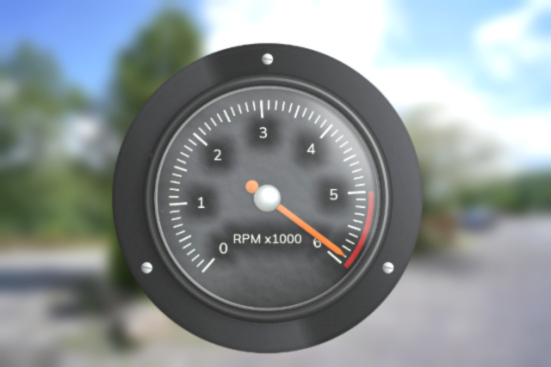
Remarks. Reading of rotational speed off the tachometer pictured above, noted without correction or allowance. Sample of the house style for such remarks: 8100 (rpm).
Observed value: 5900 (rpm)
